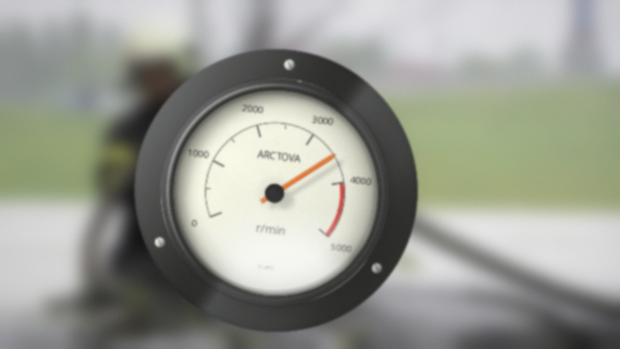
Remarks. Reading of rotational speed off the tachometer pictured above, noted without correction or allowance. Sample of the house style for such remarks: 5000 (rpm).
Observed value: 3500 (rpm)
